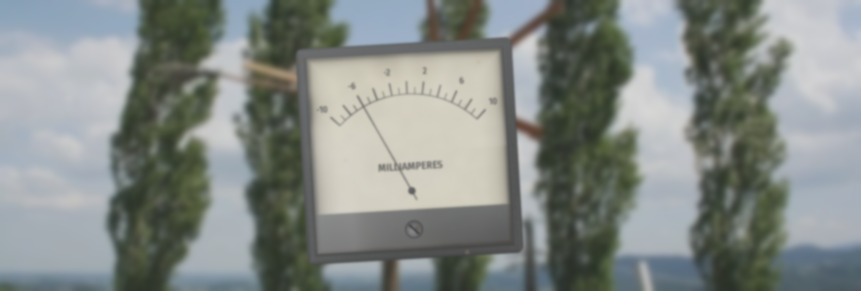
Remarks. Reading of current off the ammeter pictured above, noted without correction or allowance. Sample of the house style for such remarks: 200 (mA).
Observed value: -6 (mA)
